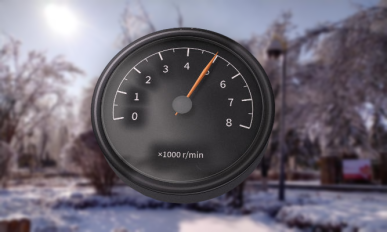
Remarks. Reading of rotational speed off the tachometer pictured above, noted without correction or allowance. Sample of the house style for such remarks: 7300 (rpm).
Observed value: 5000 (rpm)
